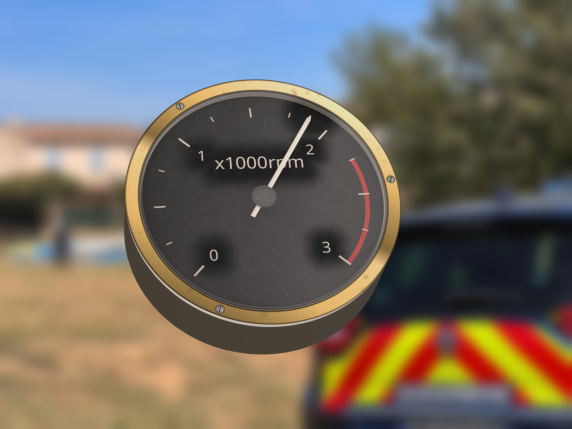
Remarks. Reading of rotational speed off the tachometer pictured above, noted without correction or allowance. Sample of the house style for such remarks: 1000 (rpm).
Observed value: 1875 (rpm)
